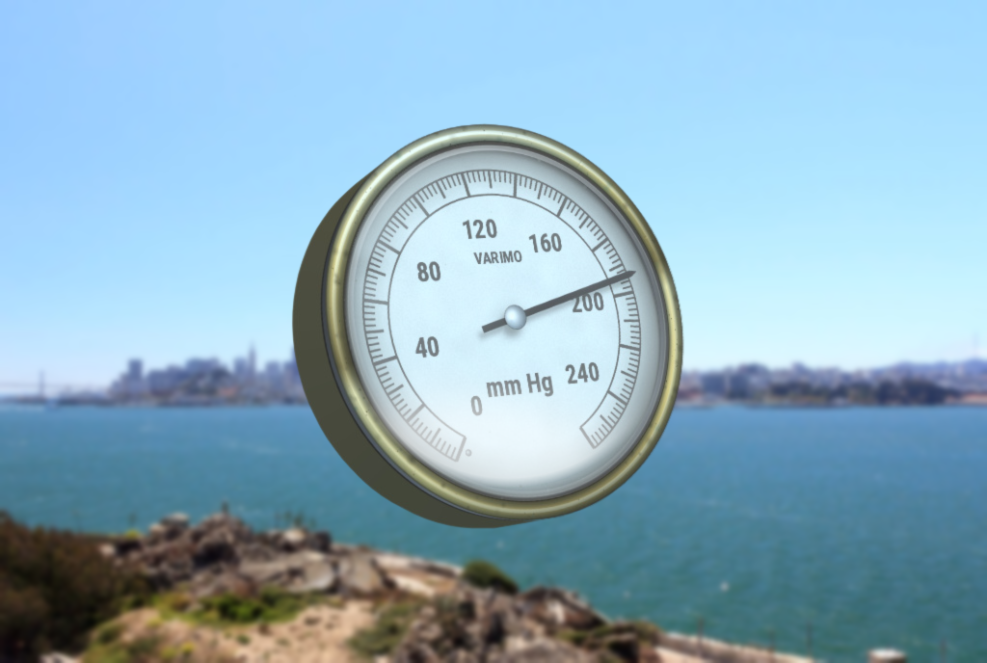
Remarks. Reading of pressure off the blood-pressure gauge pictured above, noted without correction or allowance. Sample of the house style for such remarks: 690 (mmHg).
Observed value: 194 (mmHg)
